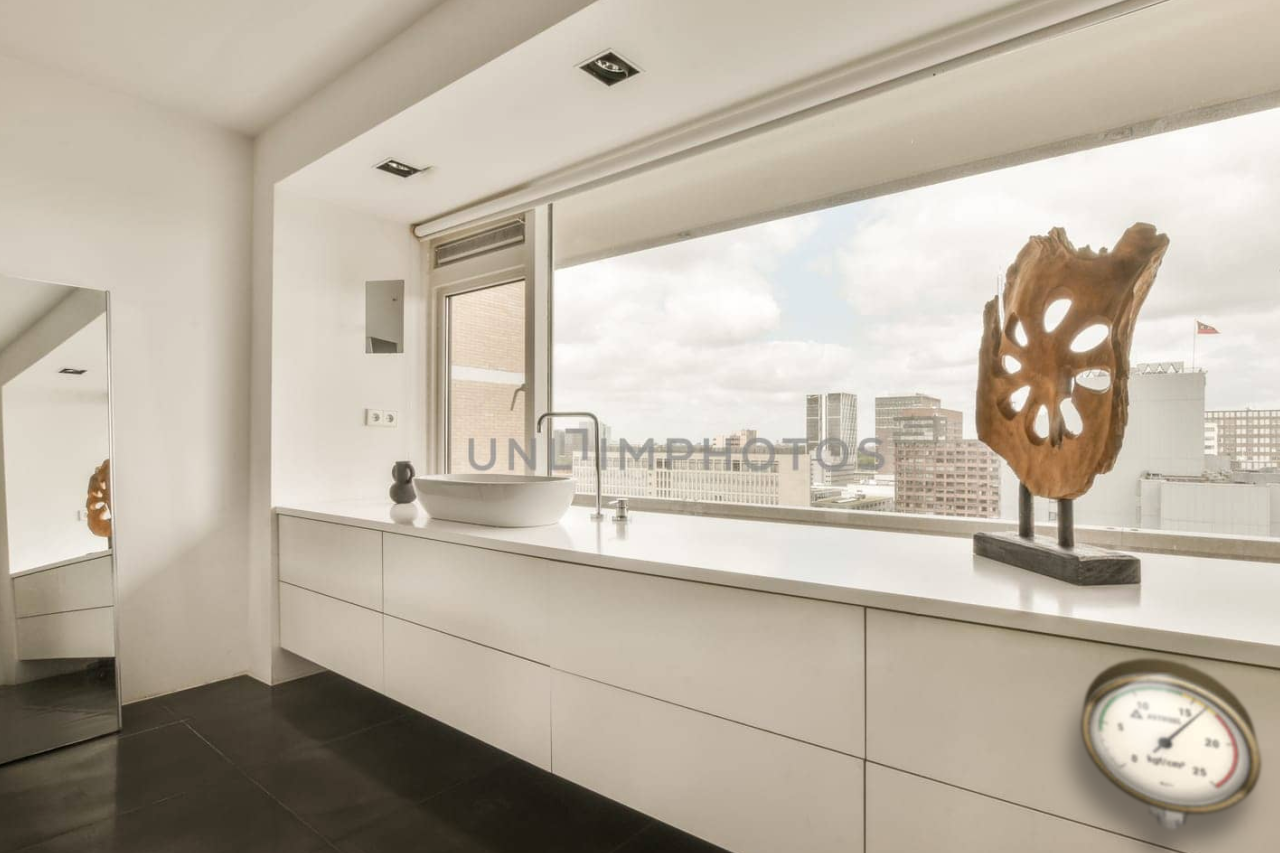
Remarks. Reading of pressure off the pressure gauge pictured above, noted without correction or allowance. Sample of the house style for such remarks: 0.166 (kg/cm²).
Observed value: 16 (kg/cm²)
